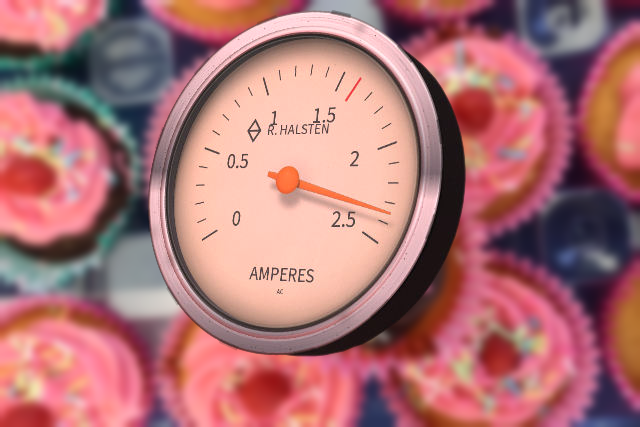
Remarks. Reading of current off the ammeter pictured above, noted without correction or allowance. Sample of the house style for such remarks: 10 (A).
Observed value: 2.35 (A)
